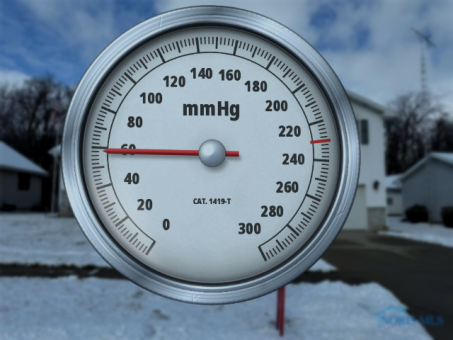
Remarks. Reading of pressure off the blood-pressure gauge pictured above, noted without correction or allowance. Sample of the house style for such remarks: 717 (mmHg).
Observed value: 58 (mmHg)
